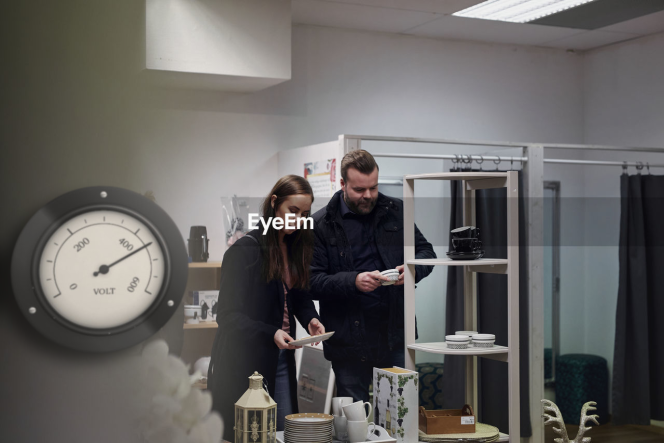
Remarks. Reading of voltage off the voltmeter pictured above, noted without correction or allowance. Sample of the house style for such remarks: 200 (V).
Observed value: 450 (V)
